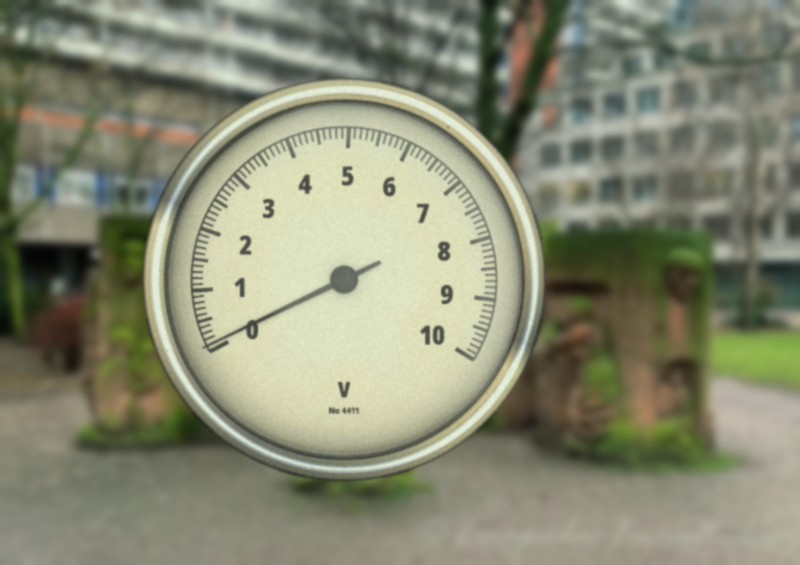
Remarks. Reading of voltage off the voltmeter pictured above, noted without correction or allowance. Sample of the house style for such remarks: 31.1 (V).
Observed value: 0.1 (V)
